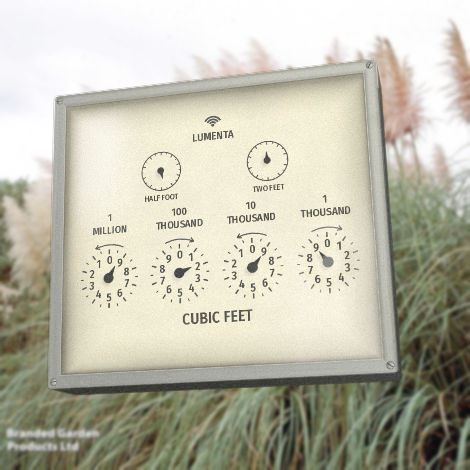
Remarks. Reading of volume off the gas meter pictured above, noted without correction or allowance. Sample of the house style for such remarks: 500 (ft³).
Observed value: 918900 (ft³)
